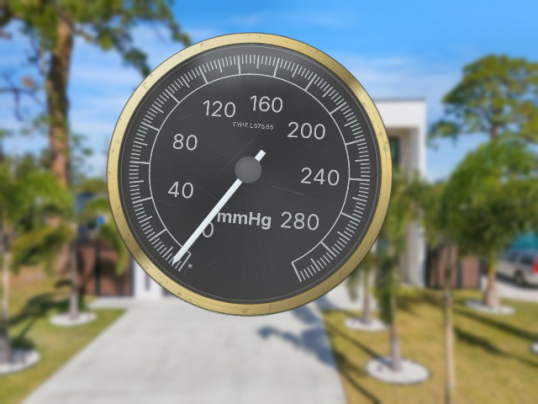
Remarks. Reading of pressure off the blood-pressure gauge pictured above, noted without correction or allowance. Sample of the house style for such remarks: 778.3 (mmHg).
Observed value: 4 (mmHg)
